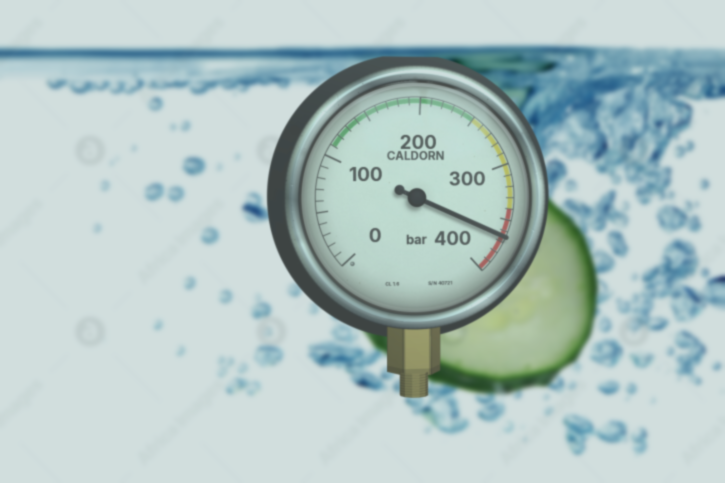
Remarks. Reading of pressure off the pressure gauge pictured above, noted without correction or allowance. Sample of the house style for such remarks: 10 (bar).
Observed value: 365 (bar)
